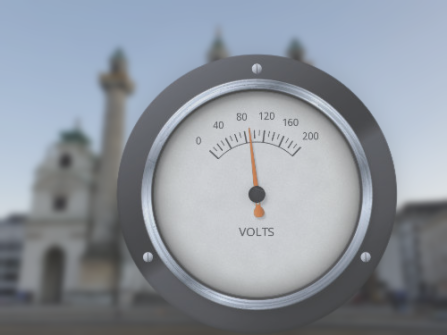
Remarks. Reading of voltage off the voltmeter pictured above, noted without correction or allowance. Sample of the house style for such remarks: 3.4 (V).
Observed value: 90 (V)
